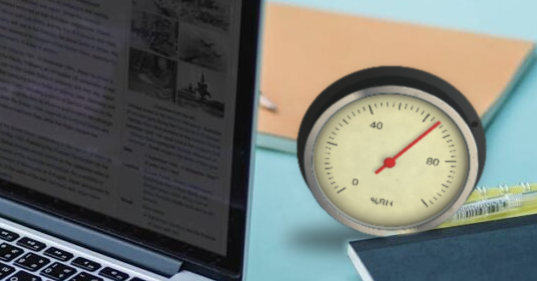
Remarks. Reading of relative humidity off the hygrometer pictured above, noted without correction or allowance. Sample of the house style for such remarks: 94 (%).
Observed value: 64 (%)
